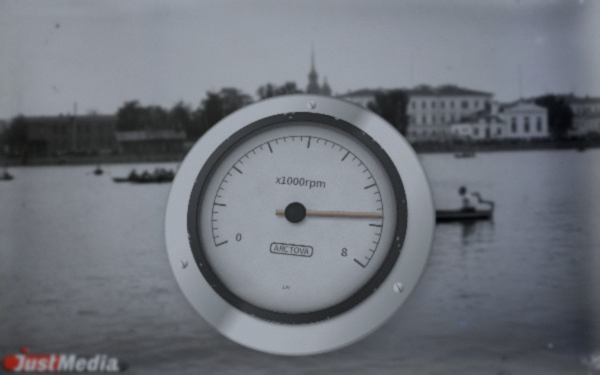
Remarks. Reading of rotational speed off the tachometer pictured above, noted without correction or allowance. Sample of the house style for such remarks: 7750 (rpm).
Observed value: 6800 (rpm)
